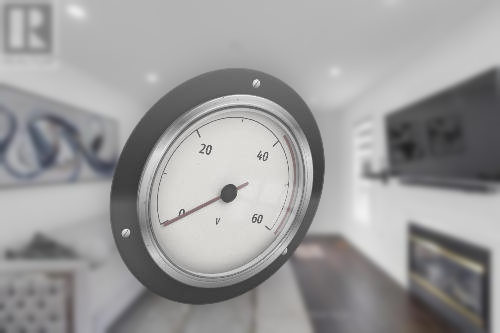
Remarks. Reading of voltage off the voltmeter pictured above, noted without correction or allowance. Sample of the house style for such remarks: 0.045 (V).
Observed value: 0 (V)
